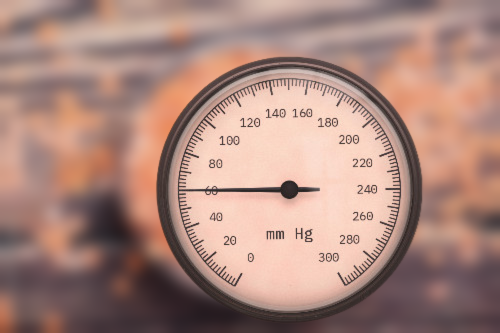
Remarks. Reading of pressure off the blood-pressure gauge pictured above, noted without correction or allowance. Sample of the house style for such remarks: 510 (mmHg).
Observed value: 60 (mmHg)
